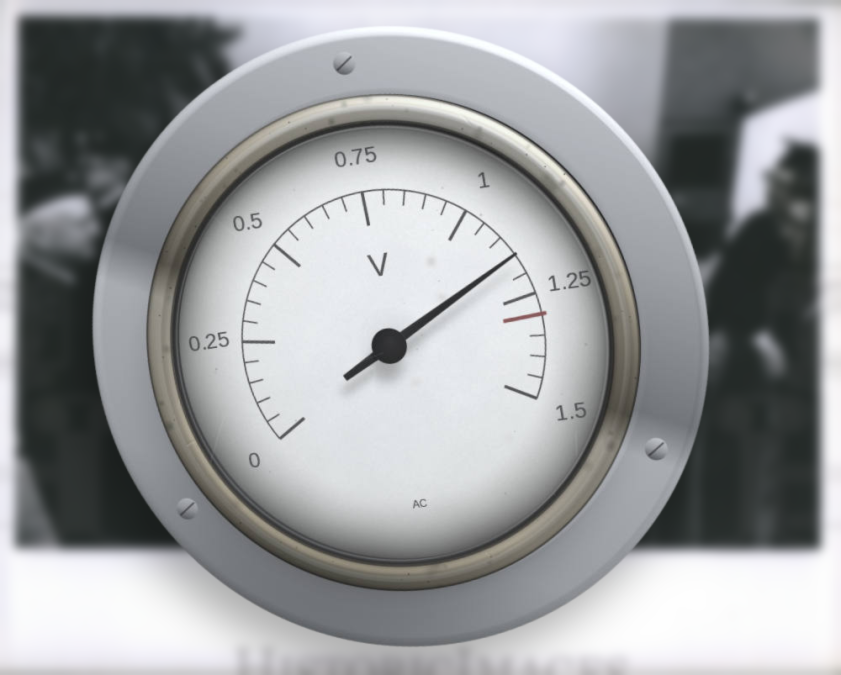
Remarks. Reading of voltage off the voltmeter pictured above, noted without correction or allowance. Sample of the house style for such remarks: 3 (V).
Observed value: 1.15 (V)
